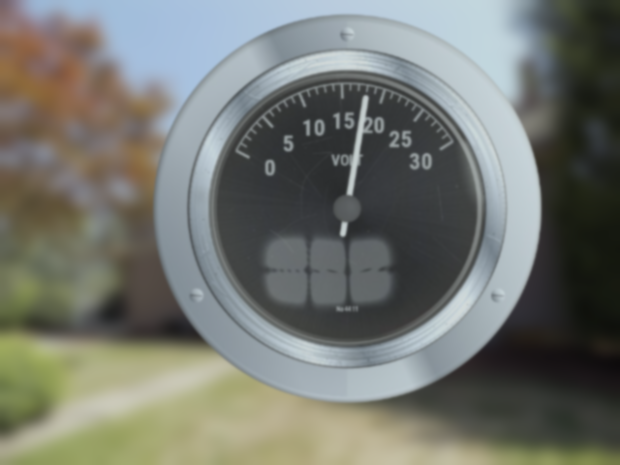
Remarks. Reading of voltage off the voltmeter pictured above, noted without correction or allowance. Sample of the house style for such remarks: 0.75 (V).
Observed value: 18 (V)
